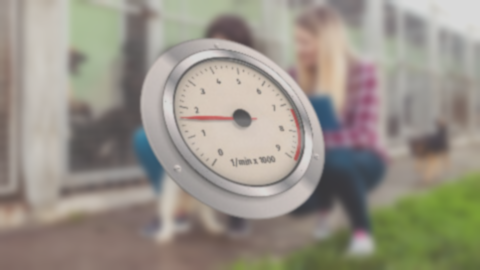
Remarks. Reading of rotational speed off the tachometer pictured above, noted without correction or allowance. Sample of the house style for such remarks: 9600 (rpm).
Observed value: 1600 (rpm)
